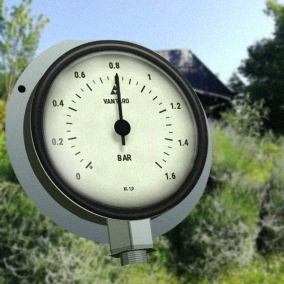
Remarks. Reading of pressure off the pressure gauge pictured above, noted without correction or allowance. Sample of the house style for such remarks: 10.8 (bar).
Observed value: 0.8 (bar)
